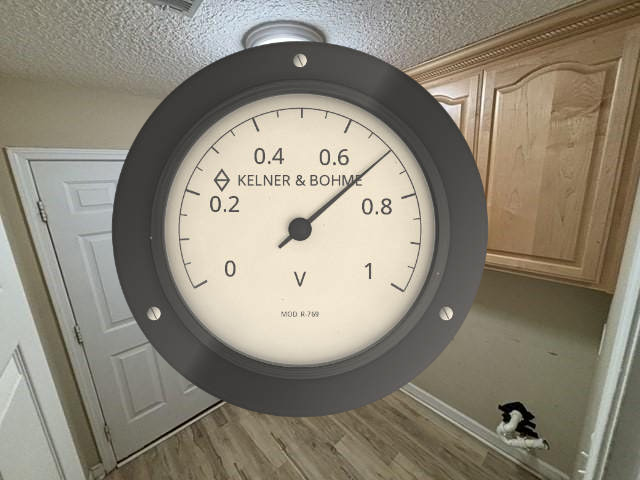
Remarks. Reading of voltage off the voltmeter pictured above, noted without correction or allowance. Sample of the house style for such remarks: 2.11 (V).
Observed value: 0.7 (V)
